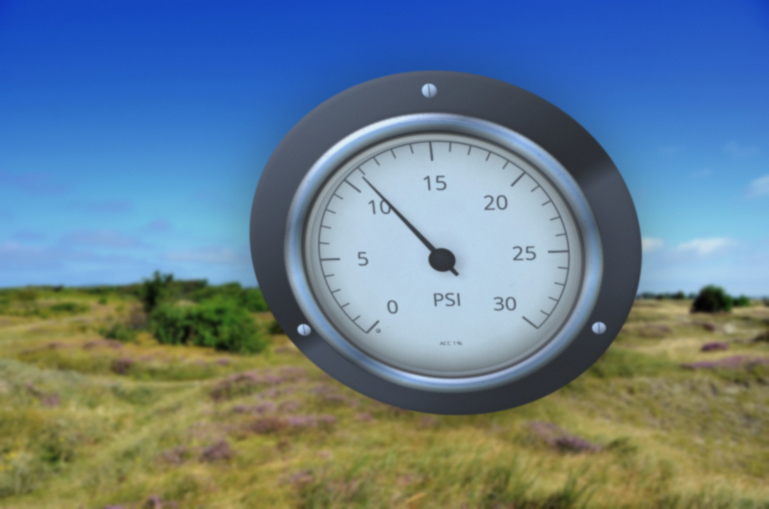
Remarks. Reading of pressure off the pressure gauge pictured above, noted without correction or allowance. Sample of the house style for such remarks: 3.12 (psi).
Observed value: 11 (psi)
